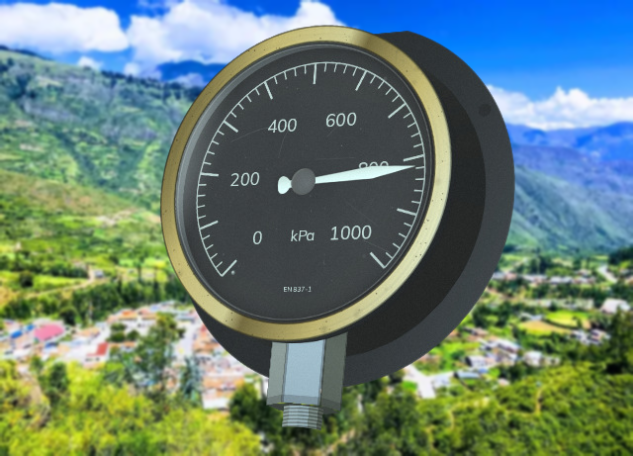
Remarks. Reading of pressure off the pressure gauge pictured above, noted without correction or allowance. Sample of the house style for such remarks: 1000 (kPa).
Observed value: 820 (kPa)
